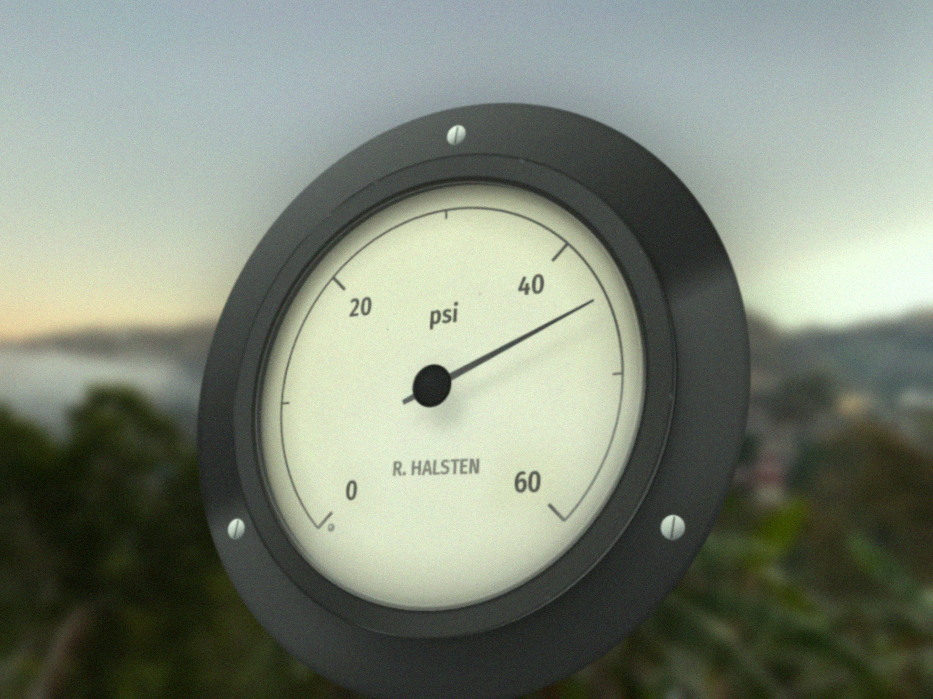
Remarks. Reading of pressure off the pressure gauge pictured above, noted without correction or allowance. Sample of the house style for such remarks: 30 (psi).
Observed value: 45 (psi)
